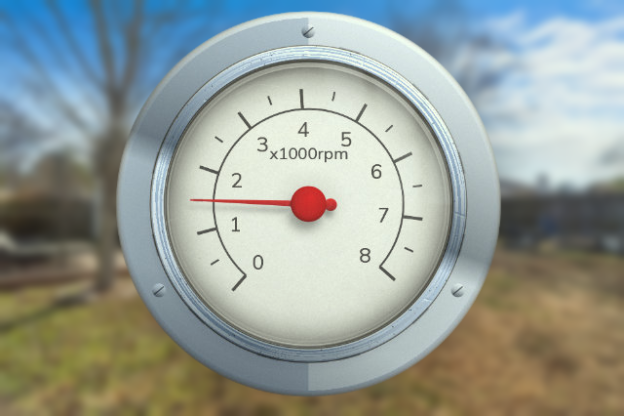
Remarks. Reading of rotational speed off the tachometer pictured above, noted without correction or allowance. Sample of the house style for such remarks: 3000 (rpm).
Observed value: 1500 (rpm)
